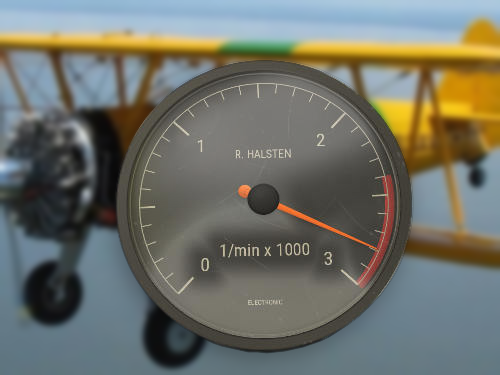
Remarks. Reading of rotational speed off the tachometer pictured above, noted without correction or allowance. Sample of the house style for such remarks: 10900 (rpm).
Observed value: 2800 (rpm)
